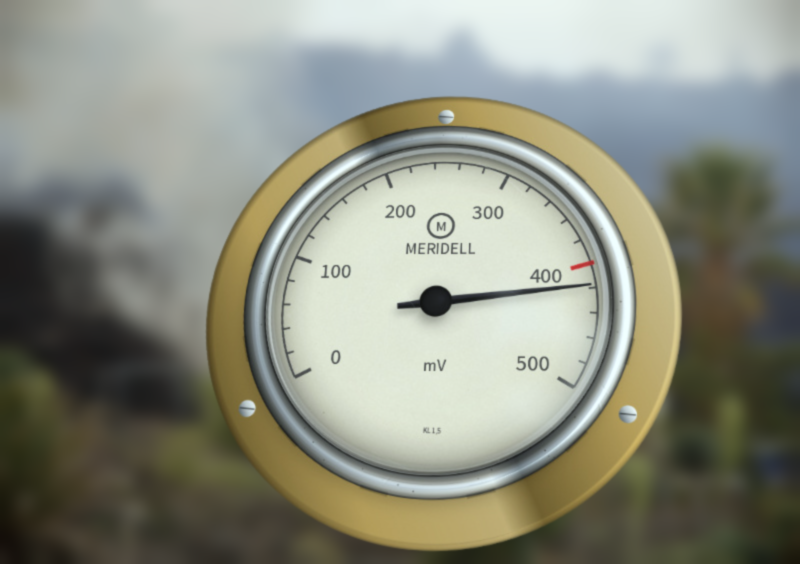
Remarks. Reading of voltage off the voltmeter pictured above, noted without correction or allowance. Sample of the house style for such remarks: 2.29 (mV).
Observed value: 420 (mV)
